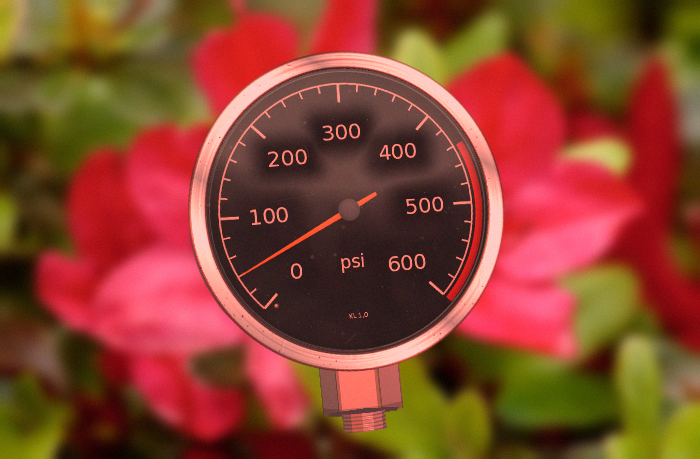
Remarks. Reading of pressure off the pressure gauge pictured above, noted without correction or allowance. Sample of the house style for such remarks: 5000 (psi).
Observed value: 40 (psi)
